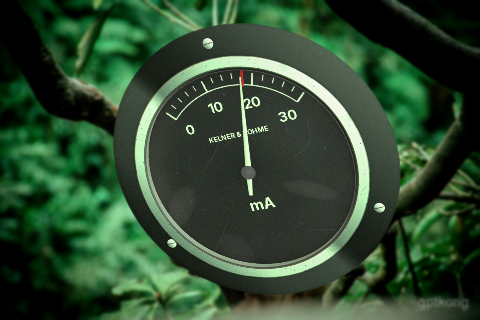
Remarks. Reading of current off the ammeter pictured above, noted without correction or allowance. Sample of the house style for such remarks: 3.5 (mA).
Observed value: 18 (mA)
